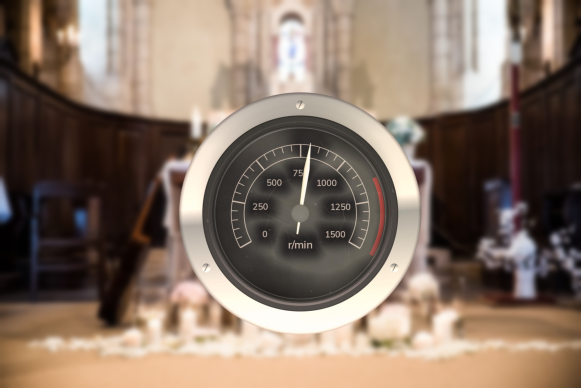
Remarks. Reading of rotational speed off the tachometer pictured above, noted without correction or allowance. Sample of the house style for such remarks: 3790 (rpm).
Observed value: 800 (rpm)
